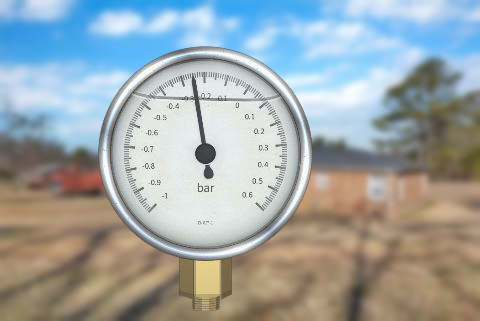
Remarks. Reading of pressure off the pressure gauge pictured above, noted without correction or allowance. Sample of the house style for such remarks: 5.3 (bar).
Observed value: -0.25 (bar)
